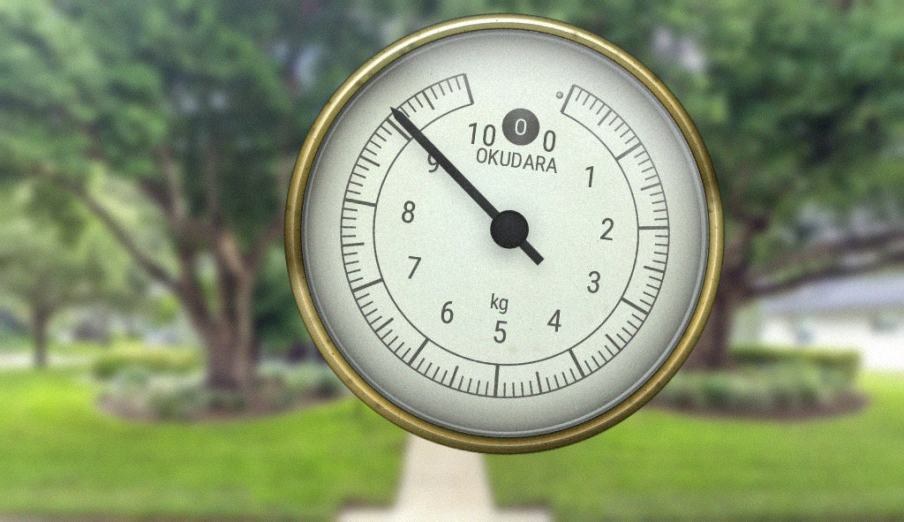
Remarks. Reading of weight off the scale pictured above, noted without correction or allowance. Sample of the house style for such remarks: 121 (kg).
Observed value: 9.1 (kg)
